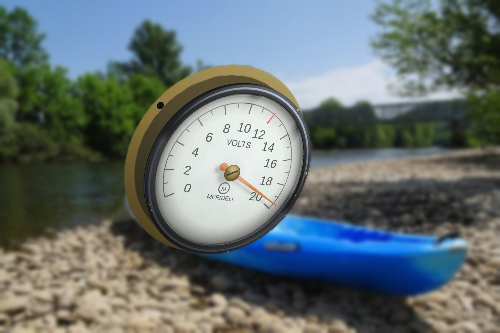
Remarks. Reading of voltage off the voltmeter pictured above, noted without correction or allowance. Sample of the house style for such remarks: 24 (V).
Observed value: 19.5 (V)
